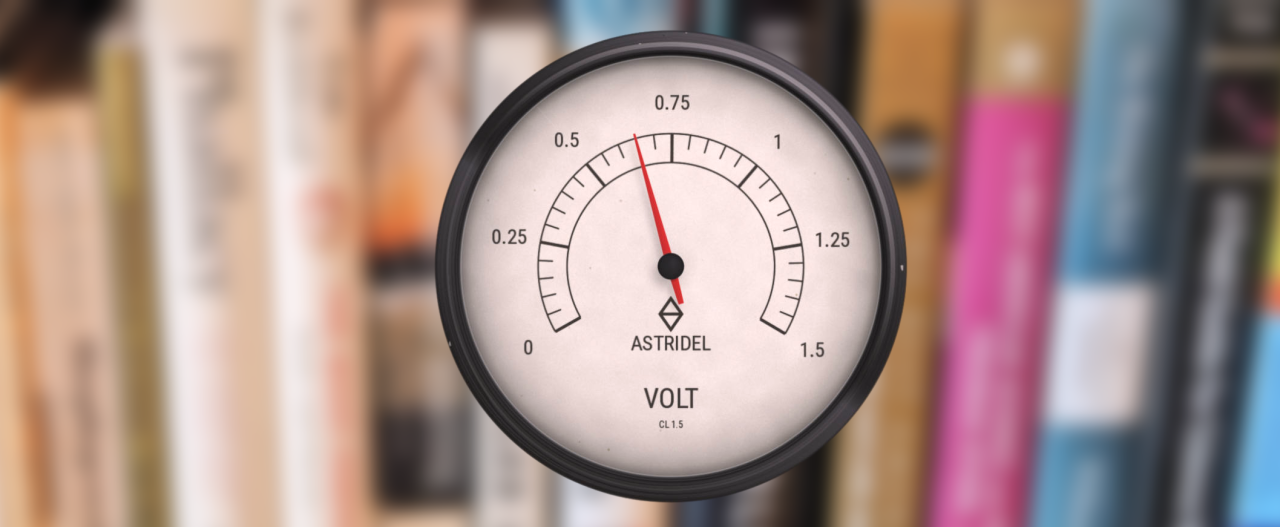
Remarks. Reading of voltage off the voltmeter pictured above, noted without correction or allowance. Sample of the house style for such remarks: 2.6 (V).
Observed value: 0.65 (V)
